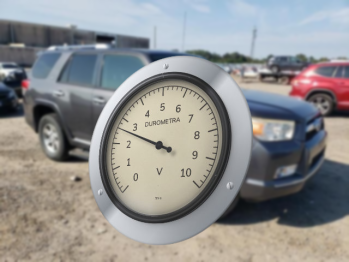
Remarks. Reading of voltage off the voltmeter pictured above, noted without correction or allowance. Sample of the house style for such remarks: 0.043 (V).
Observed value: 2.6 (V)
